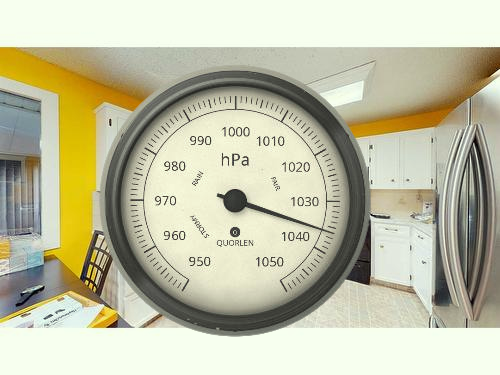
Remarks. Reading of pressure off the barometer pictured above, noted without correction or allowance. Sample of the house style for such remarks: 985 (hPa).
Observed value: 1036 (hPa)
